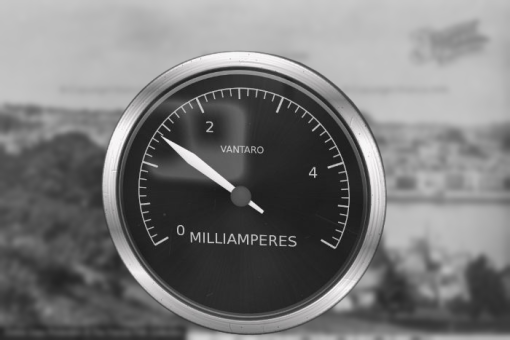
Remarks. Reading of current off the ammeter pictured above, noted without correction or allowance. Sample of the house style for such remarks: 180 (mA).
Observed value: 1.4 (mA)
